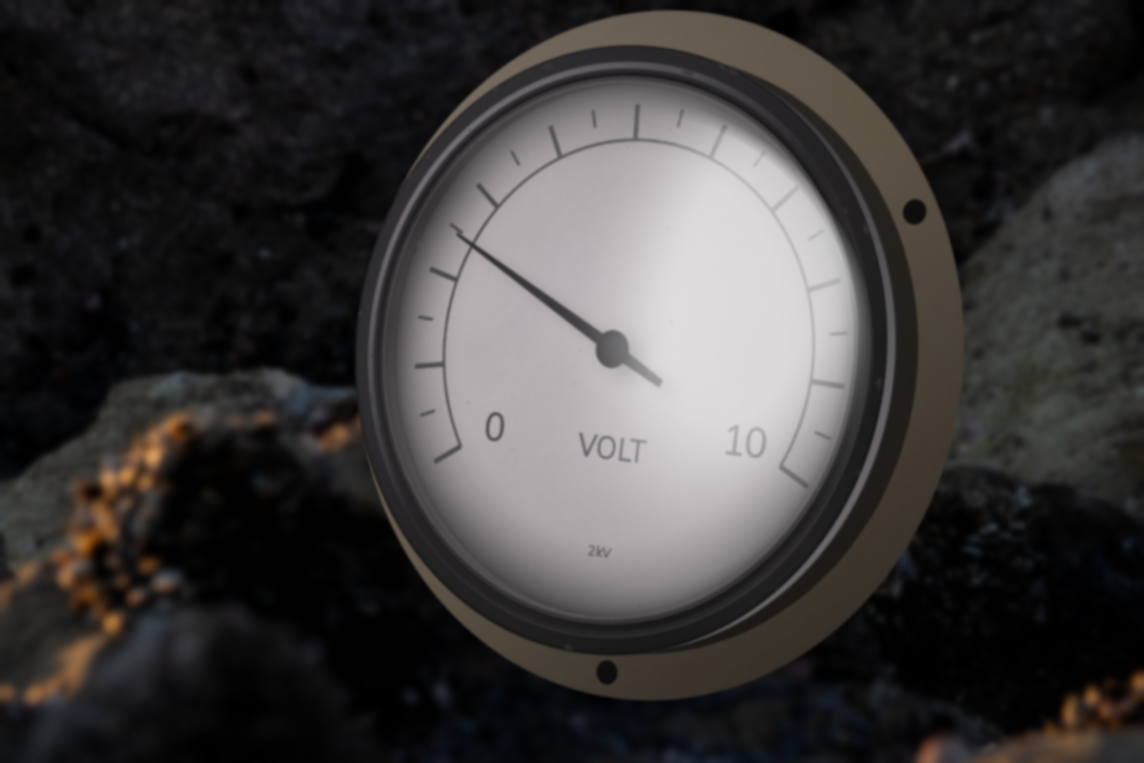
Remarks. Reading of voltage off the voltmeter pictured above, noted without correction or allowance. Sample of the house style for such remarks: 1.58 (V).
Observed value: 2.5 (V)
